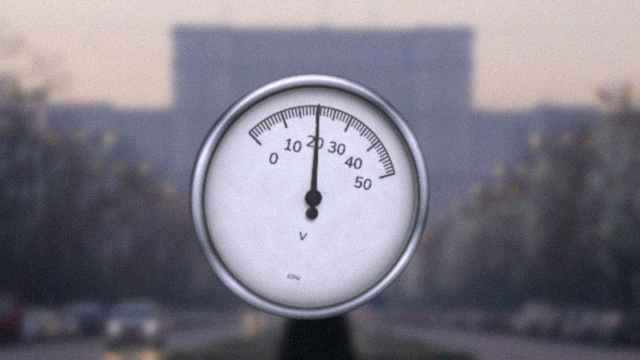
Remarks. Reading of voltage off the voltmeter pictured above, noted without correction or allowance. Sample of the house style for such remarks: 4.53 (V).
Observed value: 20 (V)
